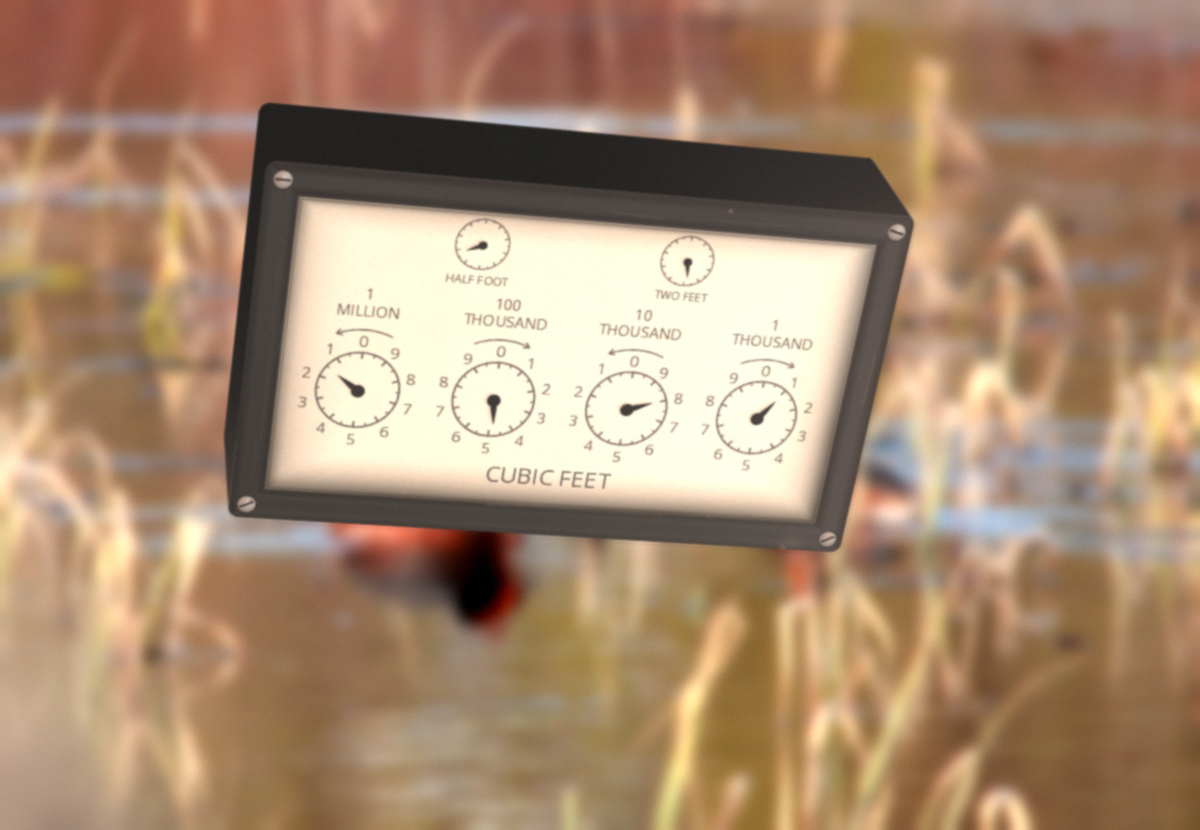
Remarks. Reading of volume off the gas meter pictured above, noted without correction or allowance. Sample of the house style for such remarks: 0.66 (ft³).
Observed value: 148100 (ft³)
